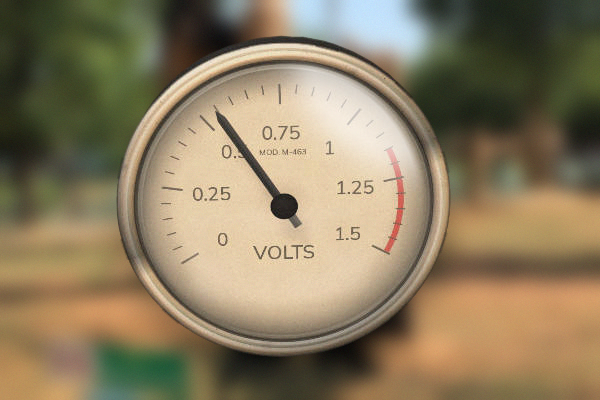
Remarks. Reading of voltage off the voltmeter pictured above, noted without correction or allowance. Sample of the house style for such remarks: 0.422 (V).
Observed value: 0.55 (V)
